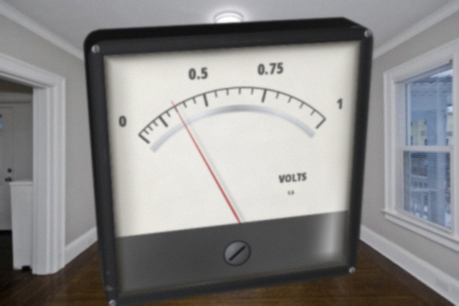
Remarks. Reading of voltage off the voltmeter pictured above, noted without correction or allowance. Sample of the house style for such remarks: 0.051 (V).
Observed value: 0.35 (V)
